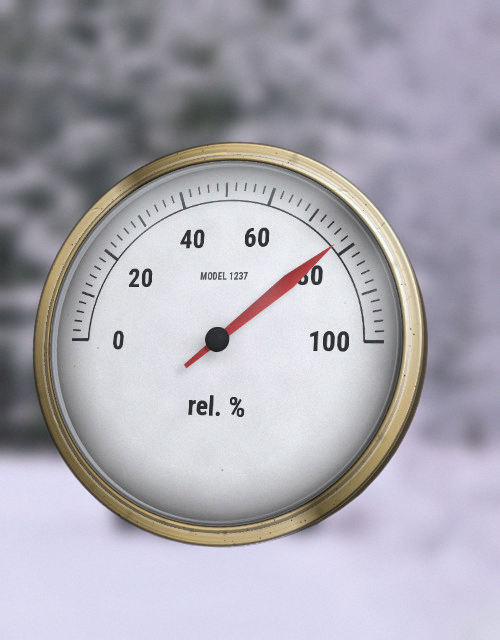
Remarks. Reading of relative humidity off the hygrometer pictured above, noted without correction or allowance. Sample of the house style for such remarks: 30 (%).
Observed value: 78 (%)
